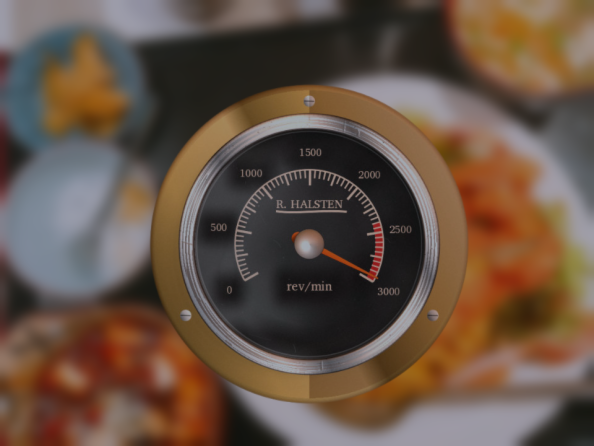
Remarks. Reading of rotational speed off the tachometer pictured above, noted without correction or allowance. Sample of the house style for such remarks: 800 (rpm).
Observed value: 2950 (rpm)
